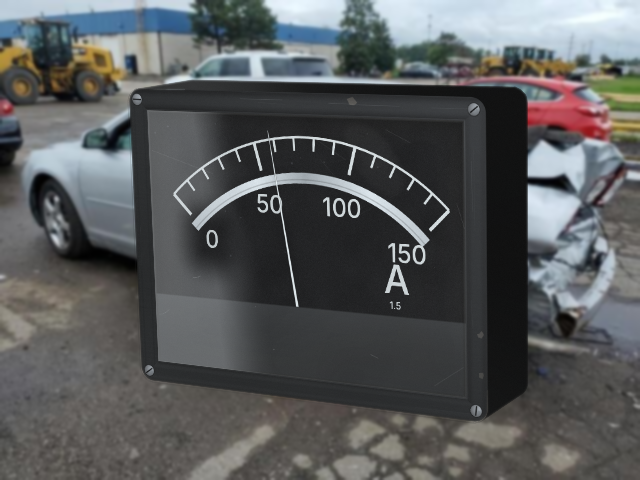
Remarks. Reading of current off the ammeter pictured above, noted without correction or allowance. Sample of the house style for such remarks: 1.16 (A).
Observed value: 60 (A)
